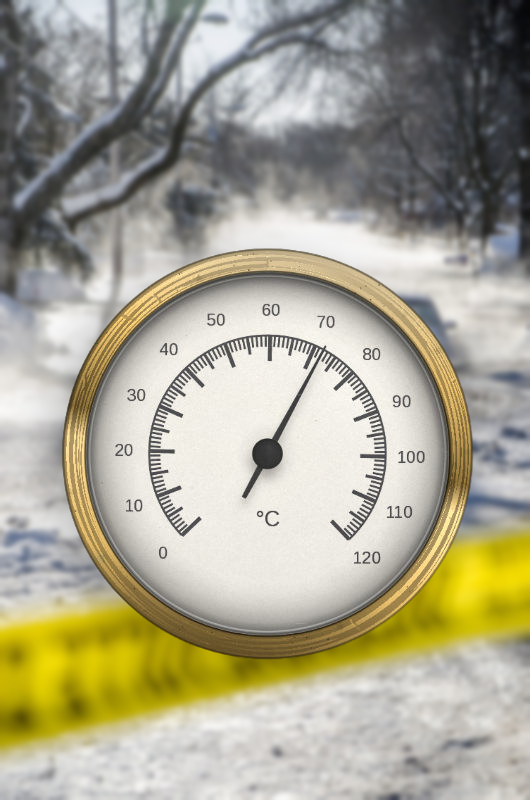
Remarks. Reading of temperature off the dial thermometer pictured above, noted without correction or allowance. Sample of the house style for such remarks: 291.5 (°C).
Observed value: 72 (°C)
